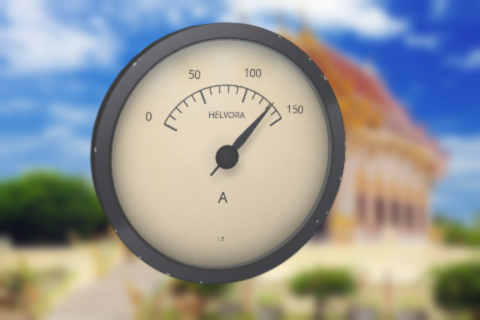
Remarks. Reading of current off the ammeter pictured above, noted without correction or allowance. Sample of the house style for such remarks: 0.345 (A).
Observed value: 130 (A)
